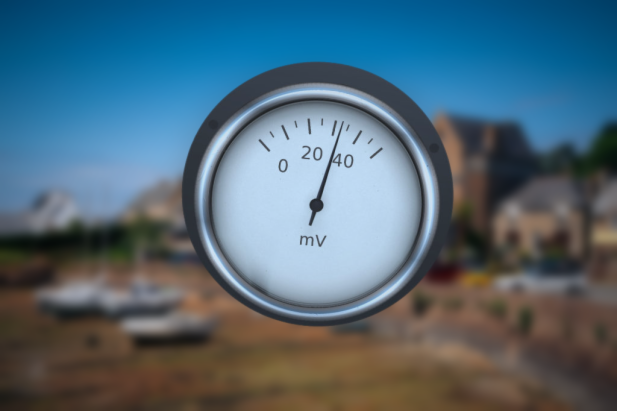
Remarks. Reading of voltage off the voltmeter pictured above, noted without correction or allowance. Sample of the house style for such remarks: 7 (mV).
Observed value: 32.5 (mV)
